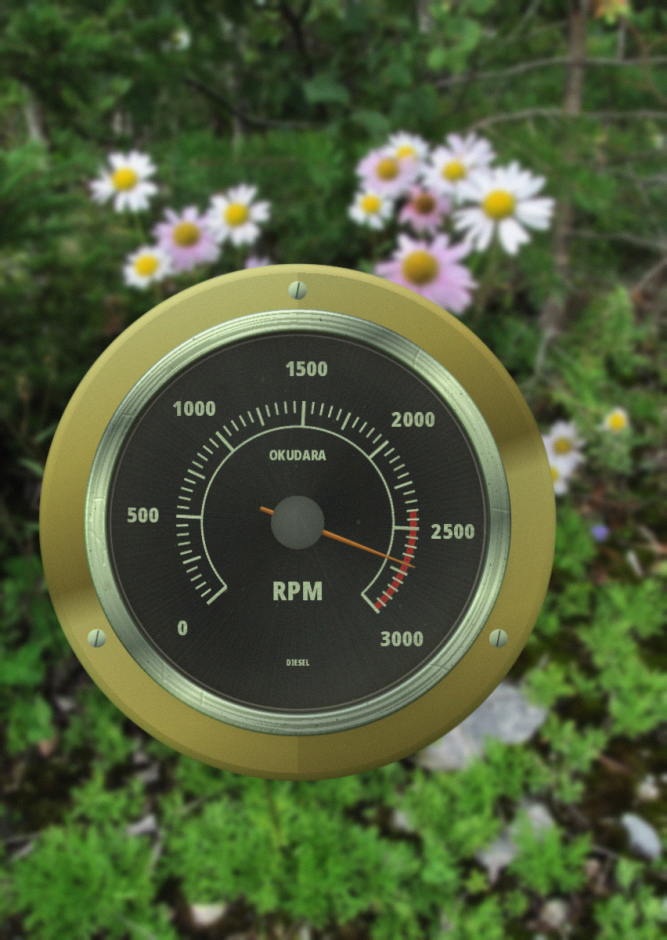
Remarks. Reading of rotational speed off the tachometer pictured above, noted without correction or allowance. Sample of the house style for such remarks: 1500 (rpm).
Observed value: 2700 (rpm)
